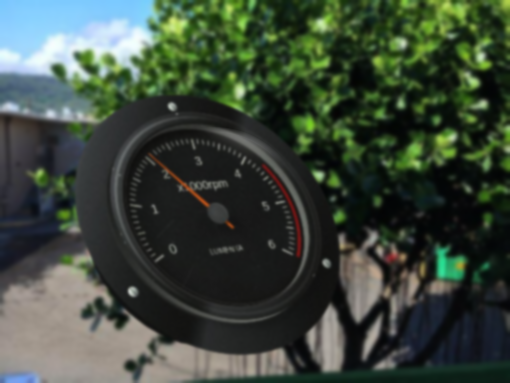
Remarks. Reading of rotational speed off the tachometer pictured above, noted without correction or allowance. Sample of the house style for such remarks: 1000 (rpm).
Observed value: 2000 (rpm)
